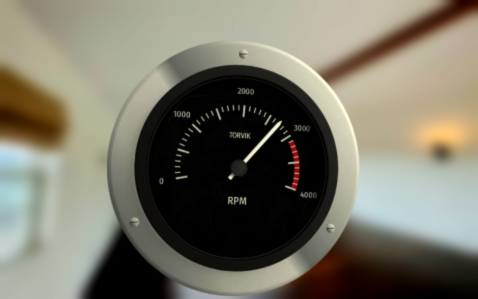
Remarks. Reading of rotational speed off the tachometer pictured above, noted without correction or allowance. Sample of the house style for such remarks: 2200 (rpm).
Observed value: 2700 (rpm)
